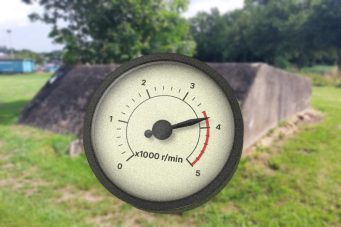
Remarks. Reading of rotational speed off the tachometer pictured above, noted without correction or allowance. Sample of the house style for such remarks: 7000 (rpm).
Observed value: 3800 (rpm)
